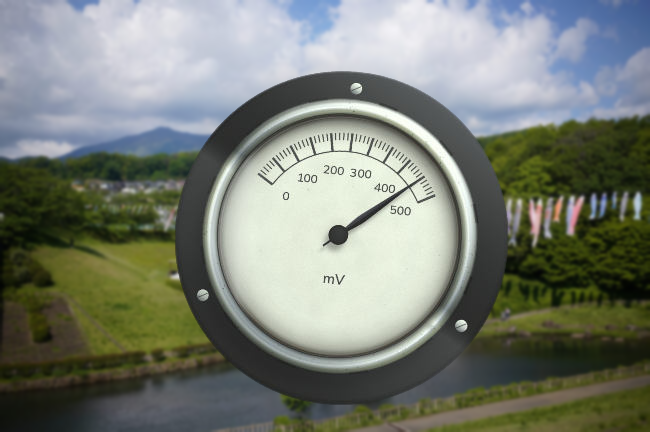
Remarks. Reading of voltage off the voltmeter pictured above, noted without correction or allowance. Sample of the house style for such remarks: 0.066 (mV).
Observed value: 450 (mV)
